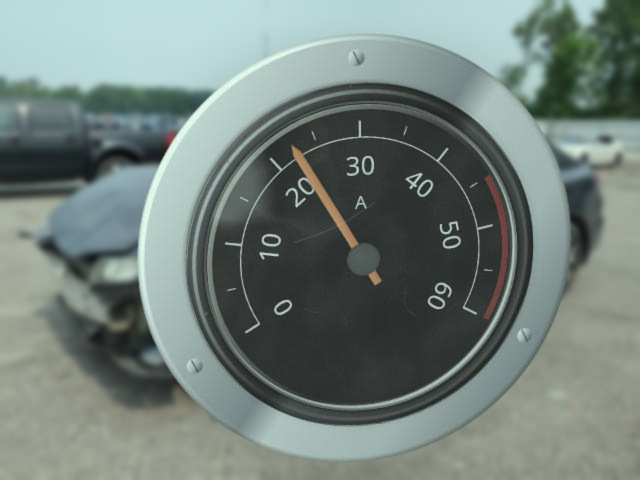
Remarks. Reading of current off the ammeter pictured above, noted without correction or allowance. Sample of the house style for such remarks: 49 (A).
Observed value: 22.5 (A)
